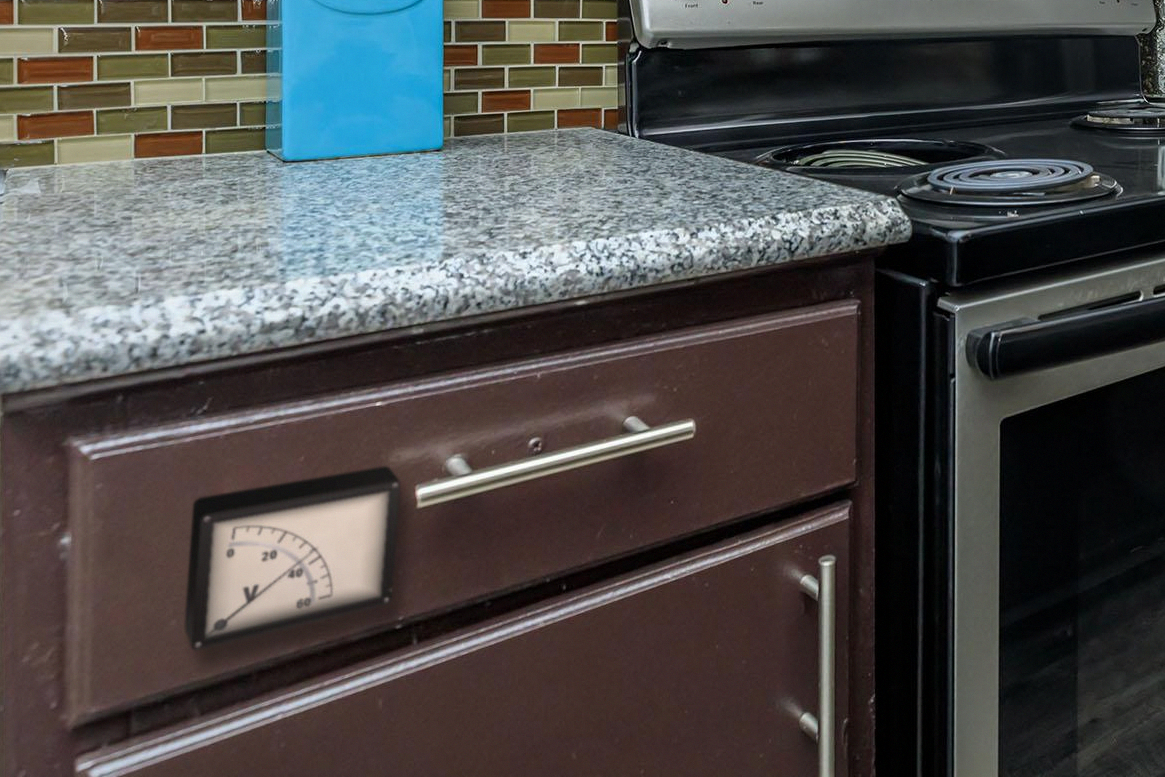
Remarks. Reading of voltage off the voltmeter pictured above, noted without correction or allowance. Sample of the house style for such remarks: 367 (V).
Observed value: 35 (V)
